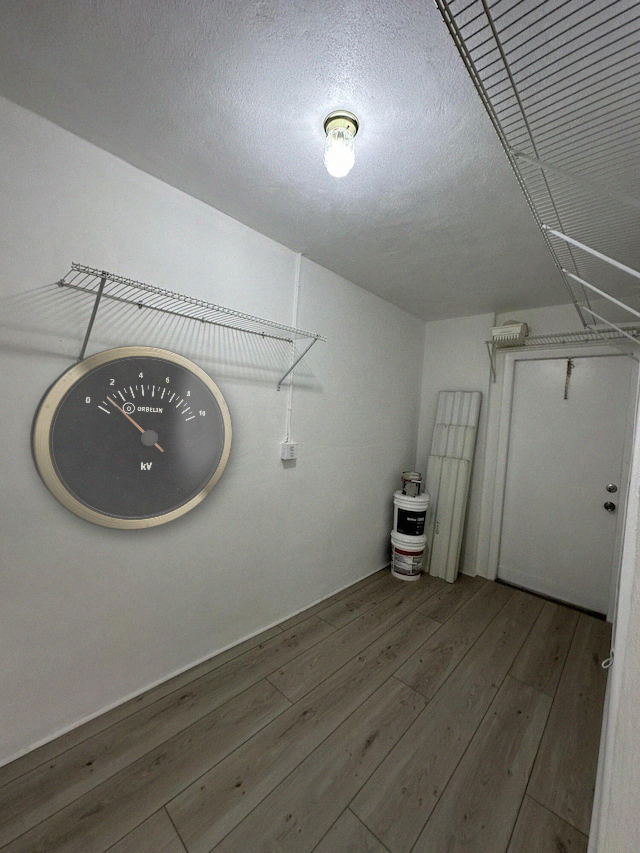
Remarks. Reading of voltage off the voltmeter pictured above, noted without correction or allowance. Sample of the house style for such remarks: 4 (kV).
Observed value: 1 (kV)
